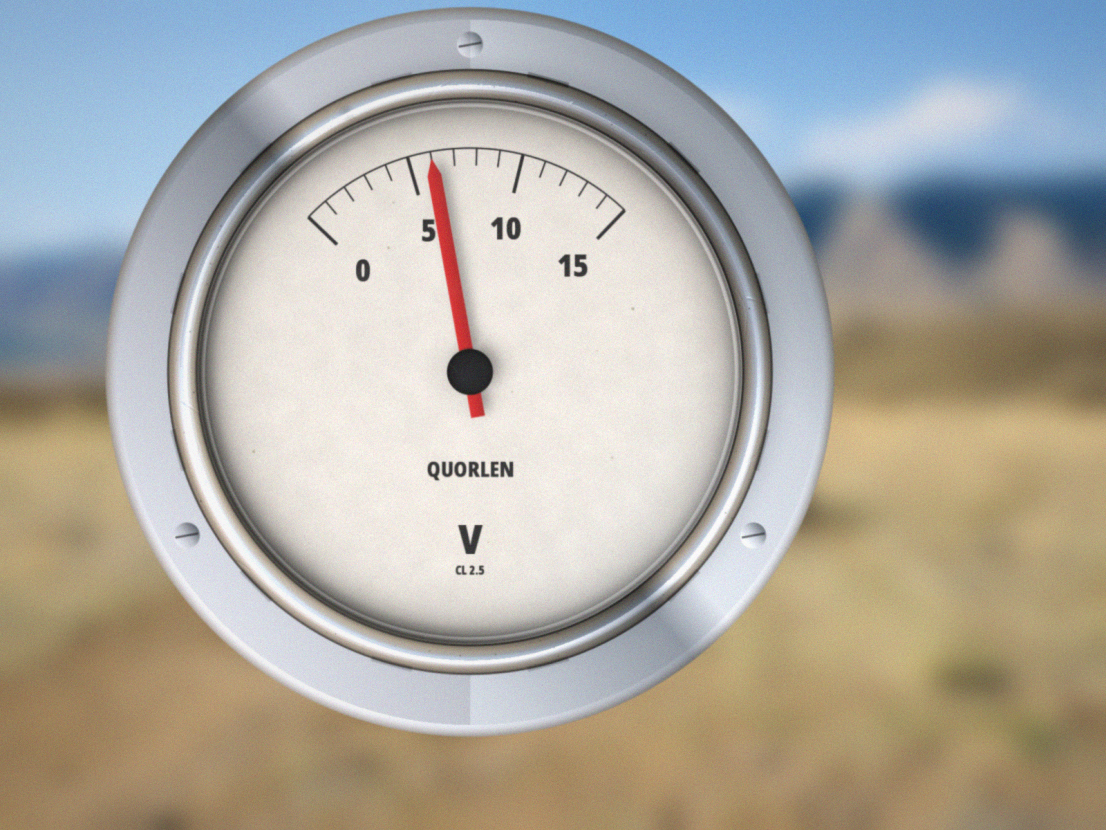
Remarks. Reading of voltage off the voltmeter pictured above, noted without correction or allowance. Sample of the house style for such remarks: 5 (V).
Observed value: 6 (V)
